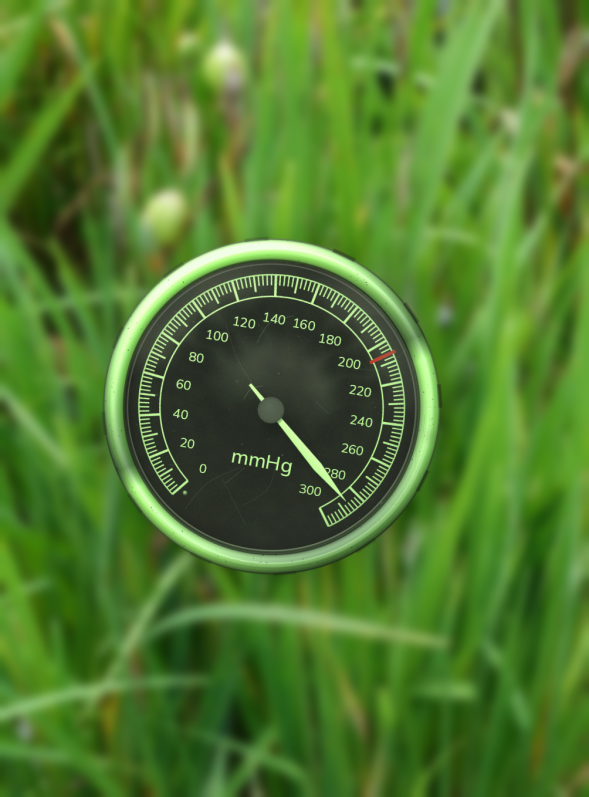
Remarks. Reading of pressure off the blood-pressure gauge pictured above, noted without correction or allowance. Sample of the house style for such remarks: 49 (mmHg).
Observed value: 286 (mmHg)
